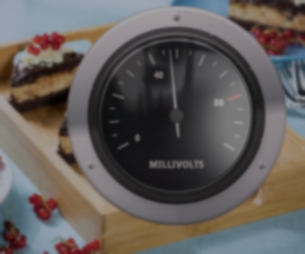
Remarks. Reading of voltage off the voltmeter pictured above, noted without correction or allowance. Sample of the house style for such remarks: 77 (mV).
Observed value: 47.5 (mV)
